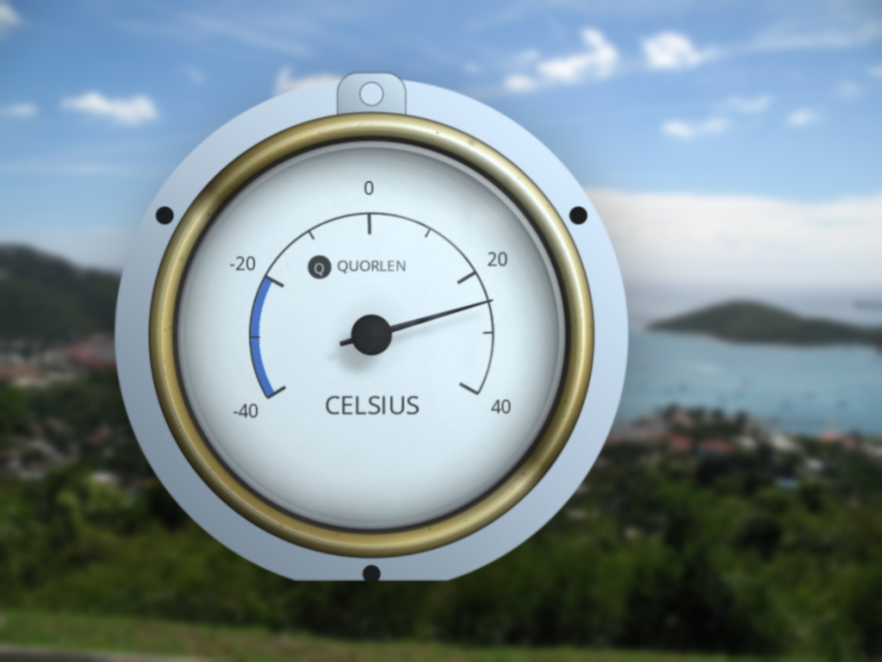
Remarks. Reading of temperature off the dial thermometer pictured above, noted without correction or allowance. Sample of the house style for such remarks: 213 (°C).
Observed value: 25 (°C)
